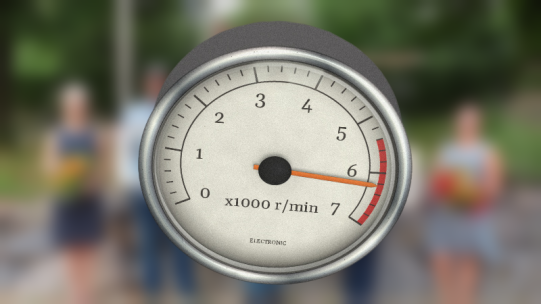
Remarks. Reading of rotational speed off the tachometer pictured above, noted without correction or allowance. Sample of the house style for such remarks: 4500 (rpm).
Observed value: 6200 (rpm)
